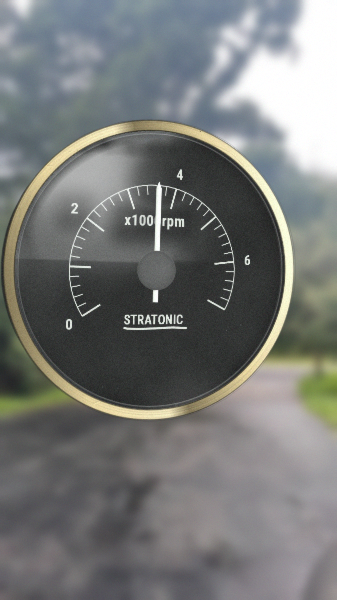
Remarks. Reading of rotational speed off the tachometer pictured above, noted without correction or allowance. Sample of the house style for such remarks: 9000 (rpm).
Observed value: 3600 (rpm)
